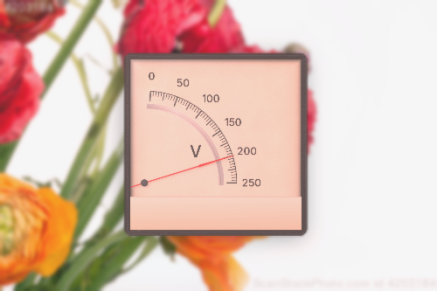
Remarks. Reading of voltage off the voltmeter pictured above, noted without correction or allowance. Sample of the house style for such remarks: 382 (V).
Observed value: 200 (V)
